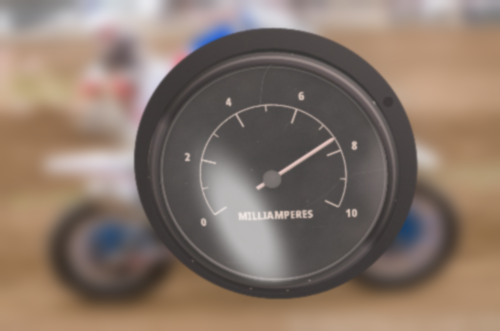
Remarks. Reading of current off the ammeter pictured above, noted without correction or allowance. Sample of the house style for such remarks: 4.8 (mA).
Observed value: 7.5 (mA)
